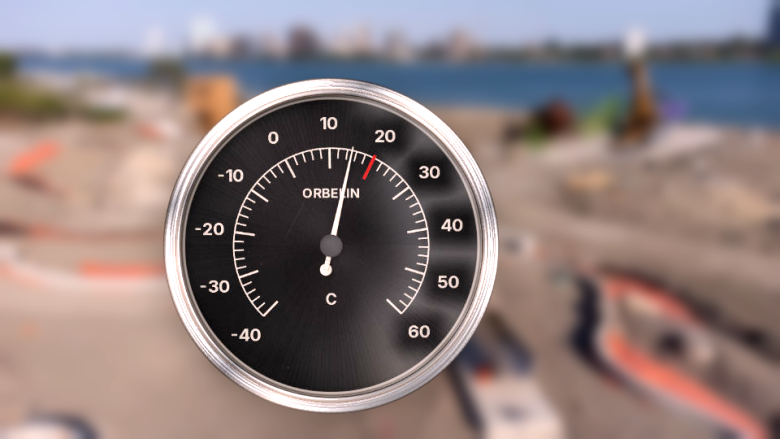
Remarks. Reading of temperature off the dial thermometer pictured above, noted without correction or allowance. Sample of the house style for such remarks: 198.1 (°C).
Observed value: 15 (°C)
